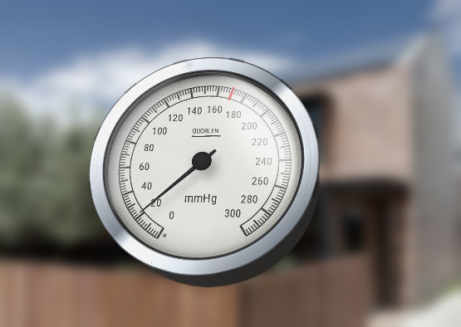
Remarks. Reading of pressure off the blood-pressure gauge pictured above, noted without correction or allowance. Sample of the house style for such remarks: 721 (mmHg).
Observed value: 20 (mmHg)
